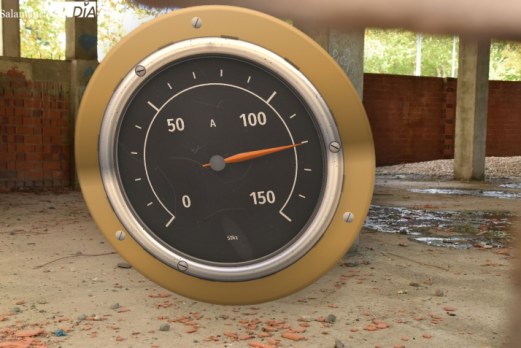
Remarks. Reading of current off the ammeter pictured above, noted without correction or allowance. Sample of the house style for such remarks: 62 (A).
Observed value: 120 (A)
